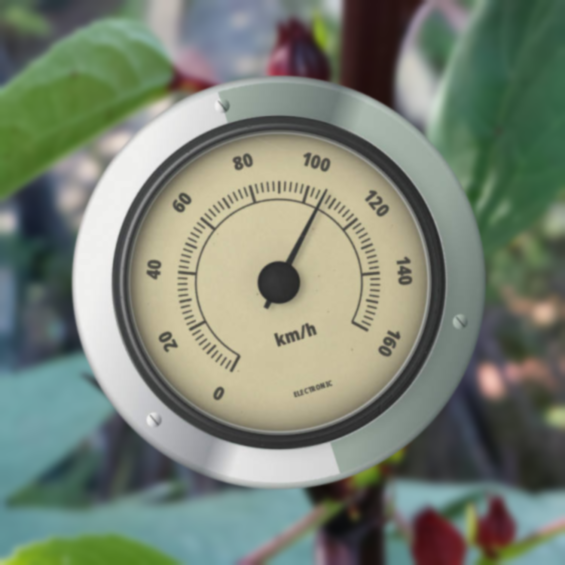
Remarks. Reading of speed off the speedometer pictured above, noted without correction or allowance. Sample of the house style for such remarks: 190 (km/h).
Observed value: 106 (km/h)
